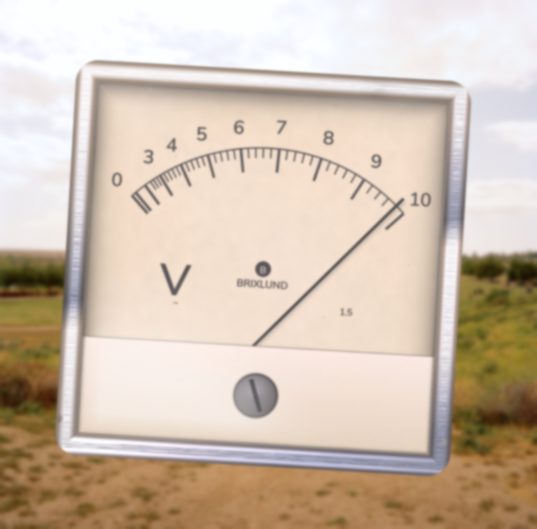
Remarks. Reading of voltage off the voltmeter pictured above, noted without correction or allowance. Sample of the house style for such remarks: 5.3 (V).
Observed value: 9.8 (V)
